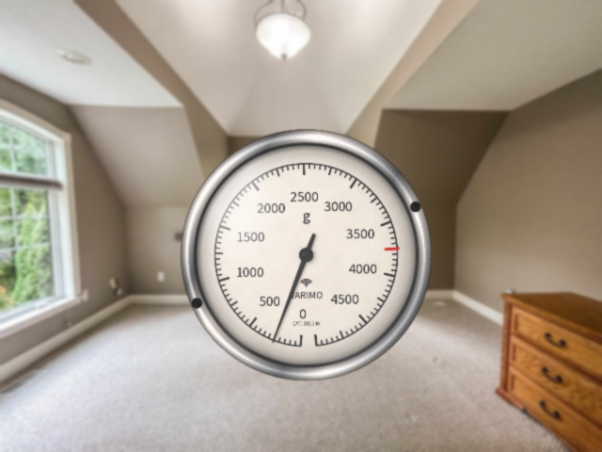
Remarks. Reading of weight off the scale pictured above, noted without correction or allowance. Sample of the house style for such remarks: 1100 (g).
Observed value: 250 (g)
